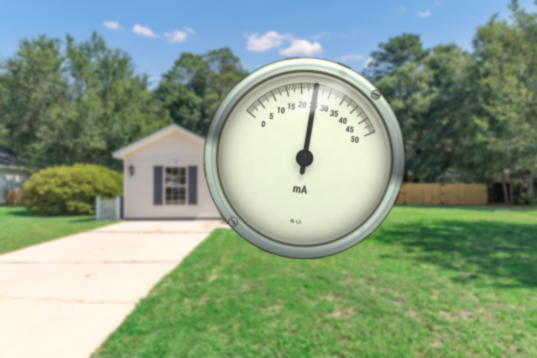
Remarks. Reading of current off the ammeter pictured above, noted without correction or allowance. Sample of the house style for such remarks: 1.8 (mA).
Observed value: 25 (mA)
